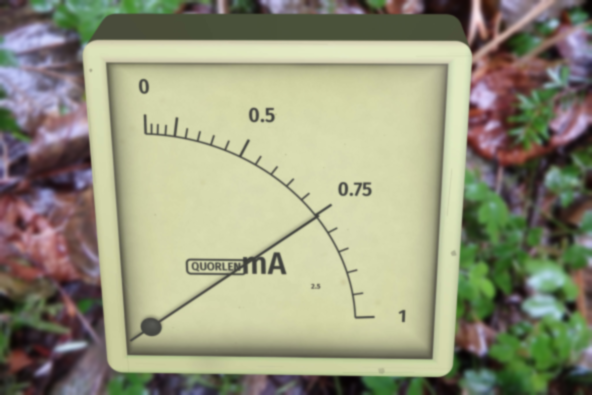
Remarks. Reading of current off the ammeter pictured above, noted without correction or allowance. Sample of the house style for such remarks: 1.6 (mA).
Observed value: 0.75 (mA)
